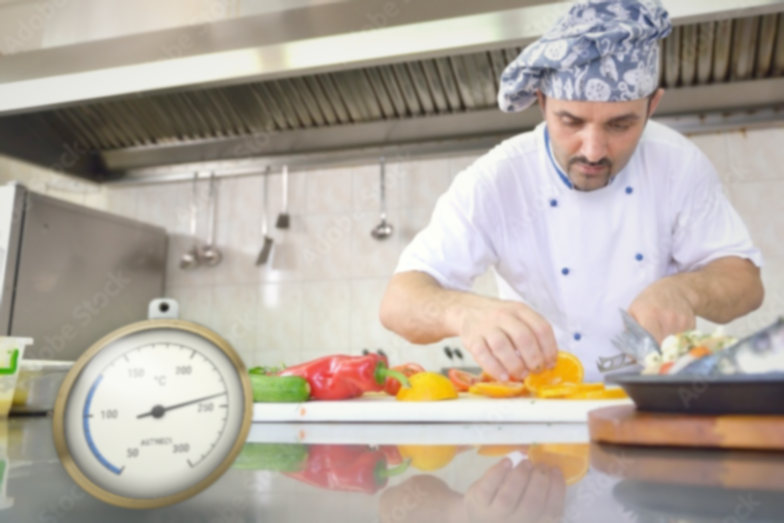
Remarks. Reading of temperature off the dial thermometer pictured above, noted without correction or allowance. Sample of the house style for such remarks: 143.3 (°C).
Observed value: 240 (°C)
